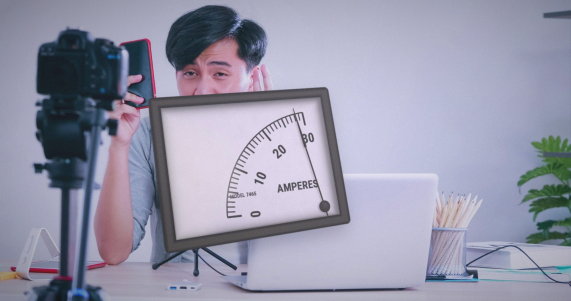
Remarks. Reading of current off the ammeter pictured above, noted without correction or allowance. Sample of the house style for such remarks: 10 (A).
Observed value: 28 (A)
